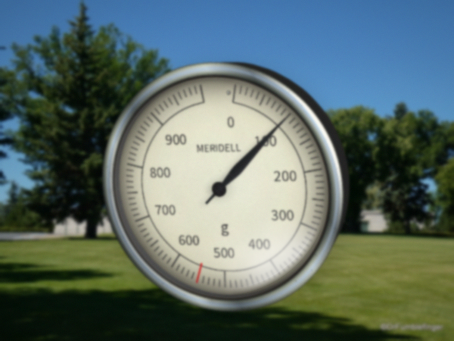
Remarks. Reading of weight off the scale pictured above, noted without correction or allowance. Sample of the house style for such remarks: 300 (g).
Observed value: 100 (g)
